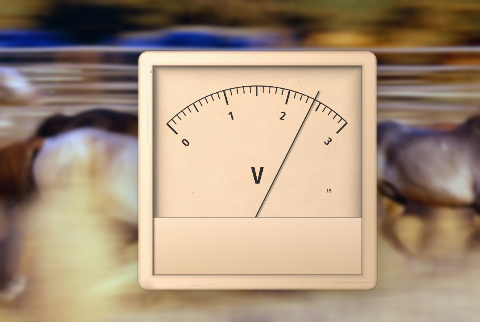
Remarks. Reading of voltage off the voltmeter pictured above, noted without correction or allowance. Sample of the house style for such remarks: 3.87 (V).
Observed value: 2.4 (V)
